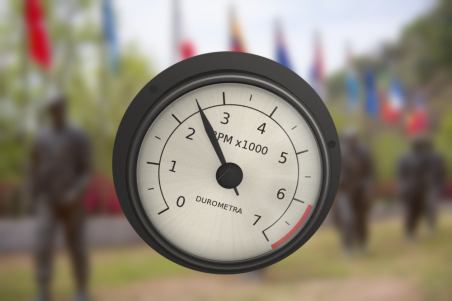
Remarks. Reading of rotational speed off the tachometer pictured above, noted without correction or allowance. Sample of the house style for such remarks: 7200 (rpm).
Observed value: 2500 (rpm)
